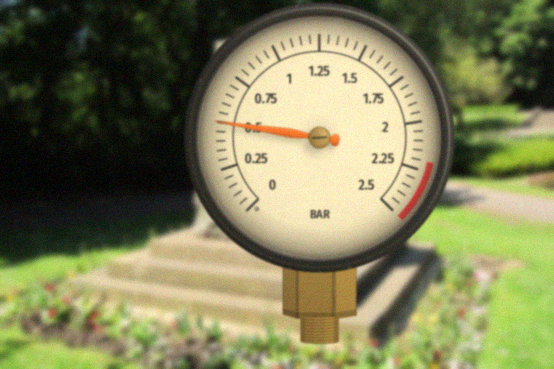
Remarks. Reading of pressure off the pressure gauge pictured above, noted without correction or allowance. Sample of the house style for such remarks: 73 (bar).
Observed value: 0.5 (bar)
